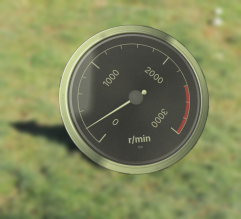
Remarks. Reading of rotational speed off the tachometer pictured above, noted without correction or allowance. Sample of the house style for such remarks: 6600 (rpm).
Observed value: 200 (rpm)
